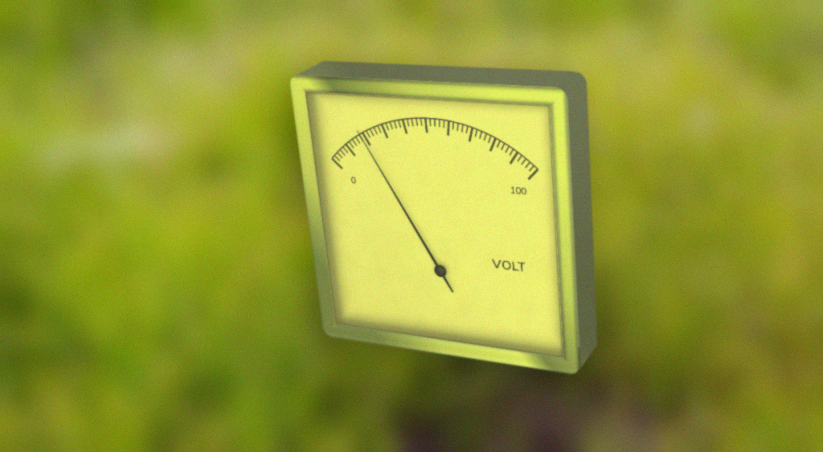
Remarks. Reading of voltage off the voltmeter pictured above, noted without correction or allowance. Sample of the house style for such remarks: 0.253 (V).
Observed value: 20 (V)
